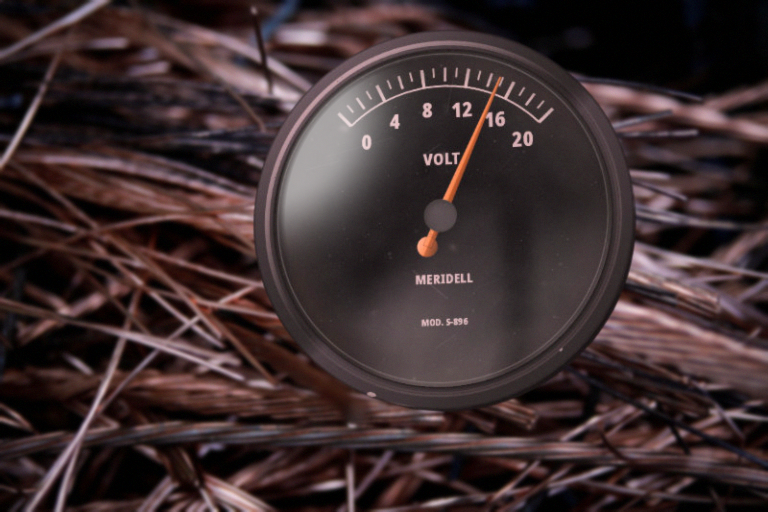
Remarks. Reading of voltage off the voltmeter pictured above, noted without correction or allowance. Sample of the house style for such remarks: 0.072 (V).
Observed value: 15 (V)
